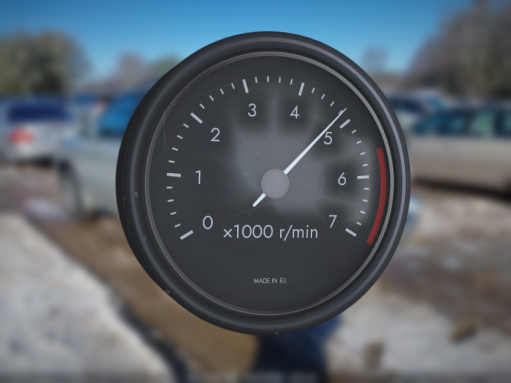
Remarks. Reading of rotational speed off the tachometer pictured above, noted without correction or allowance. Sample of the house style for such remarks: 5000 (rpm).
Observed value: 4800 (rpm)
